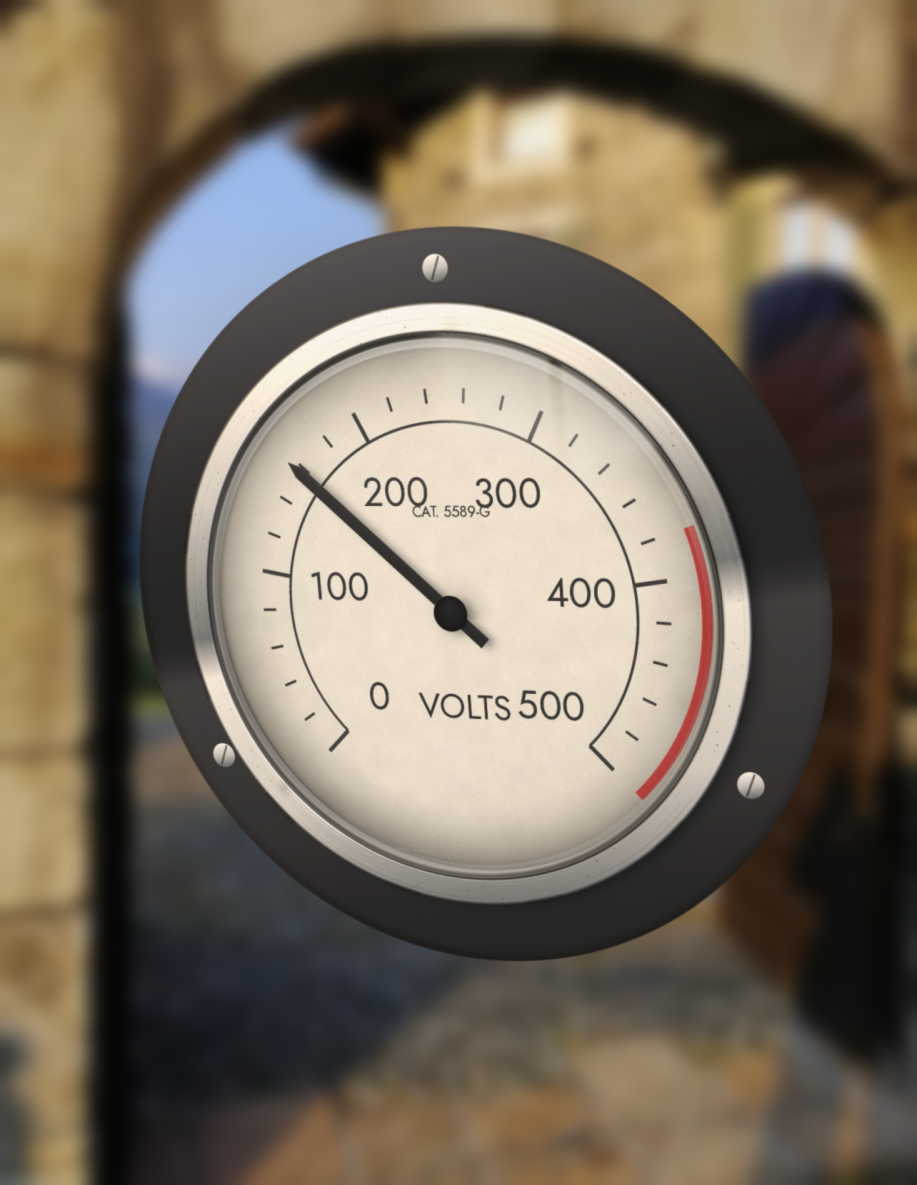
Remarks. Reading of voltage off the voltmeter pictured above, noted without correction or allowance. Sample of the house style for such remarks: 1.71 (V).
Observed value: 160 (V)
